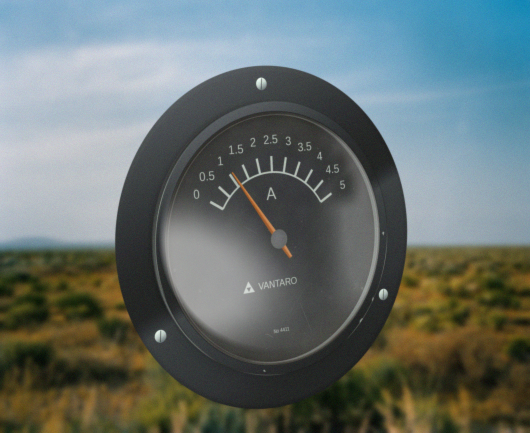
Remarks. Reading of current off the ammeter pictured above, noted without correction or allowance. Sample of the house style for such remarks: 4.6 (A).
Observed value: 1 (A)
